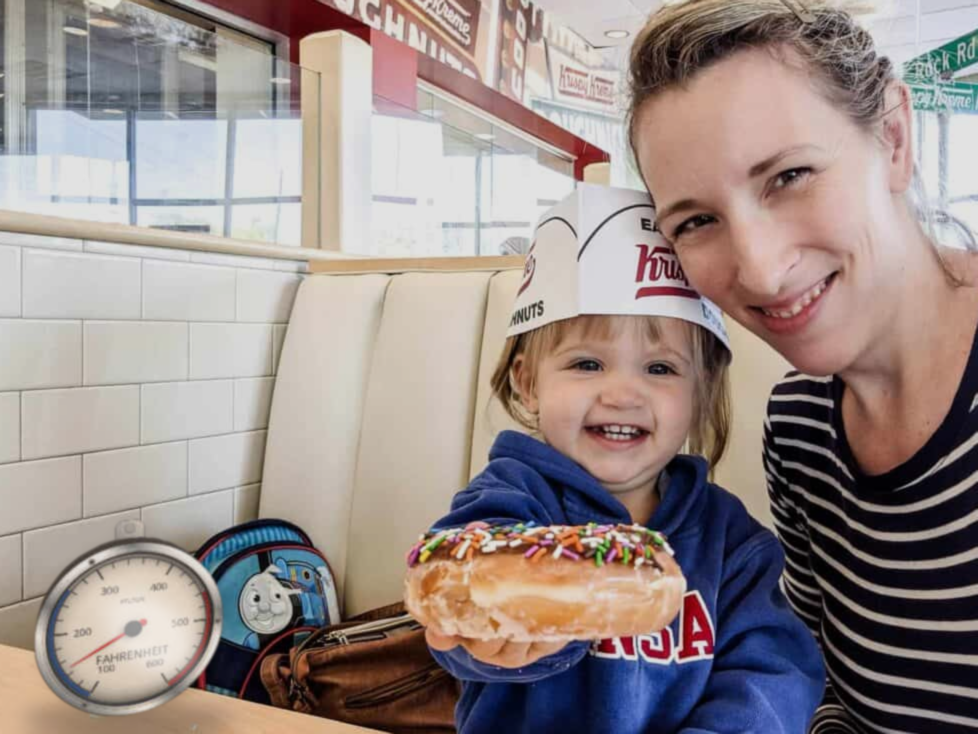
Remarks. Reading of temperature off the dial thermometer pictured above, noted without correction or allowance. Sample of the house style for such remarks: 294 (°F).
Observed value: 150 (°F)
